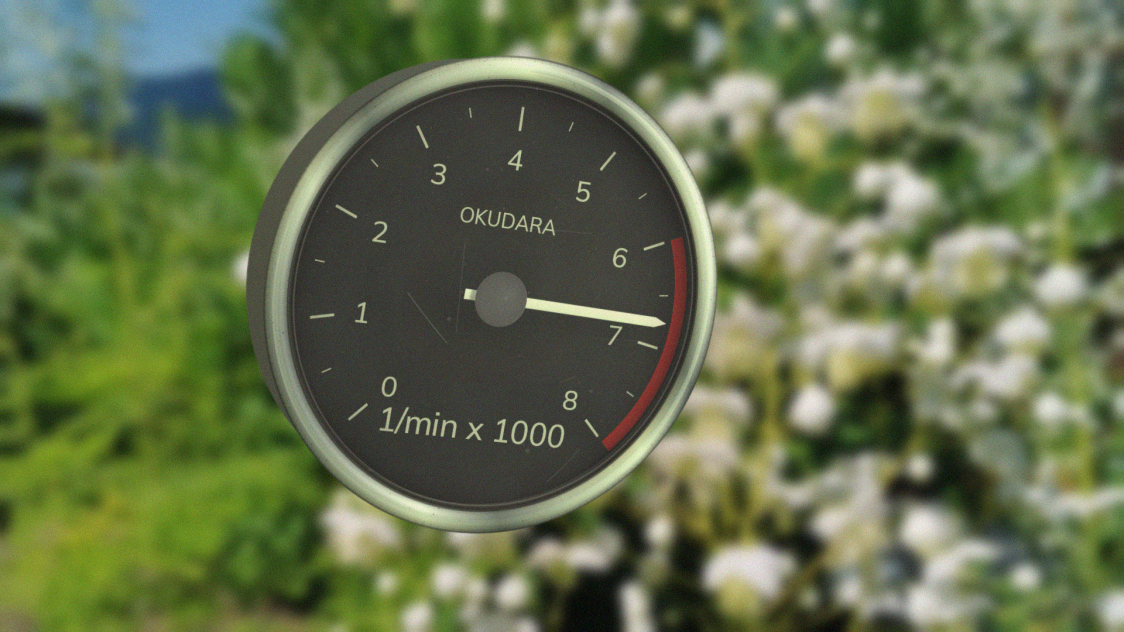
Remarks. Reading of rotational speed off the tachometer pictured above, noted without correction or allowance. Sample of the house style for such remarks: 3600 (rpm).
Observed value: 6750 (rpm)
